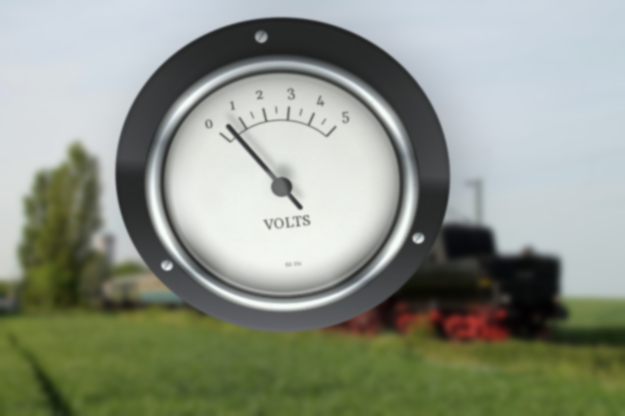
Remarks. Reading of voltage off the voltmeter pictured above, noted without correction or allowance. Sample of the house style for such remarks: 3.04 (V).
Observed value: 0.5 (V)
